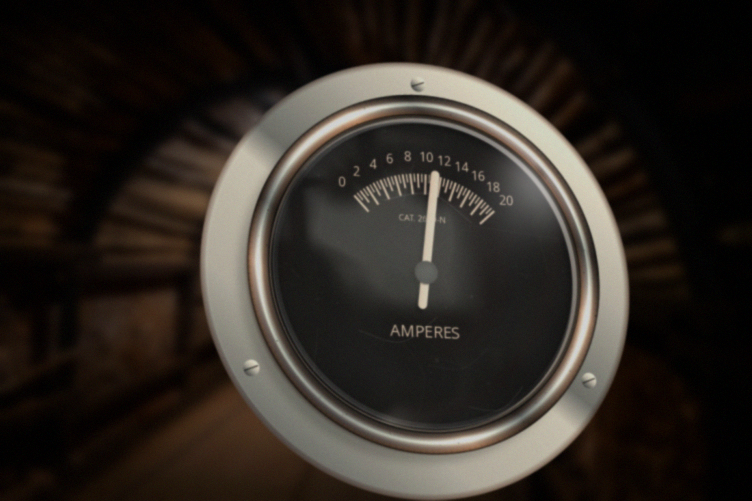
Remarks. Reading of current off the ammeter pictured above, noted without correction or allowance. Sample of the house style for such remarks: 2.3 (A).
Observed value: 11 (A)
